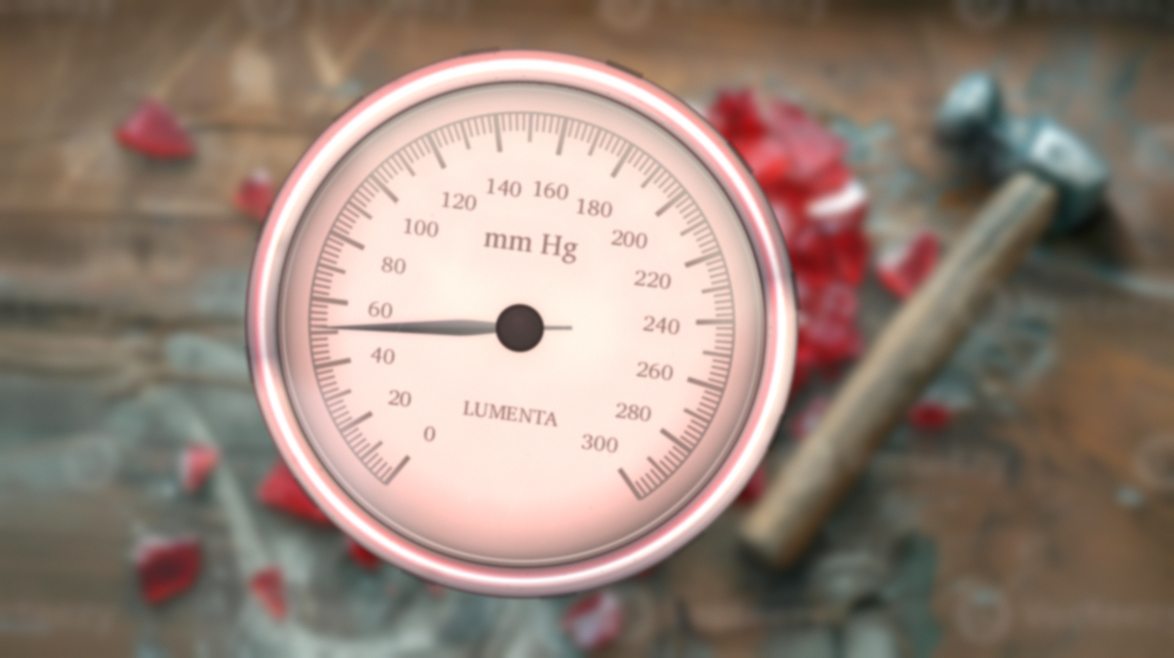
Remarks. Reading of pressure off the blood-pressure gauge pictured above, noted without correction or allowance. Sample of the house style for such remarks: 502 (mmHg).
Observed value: 52 (mmHg)
